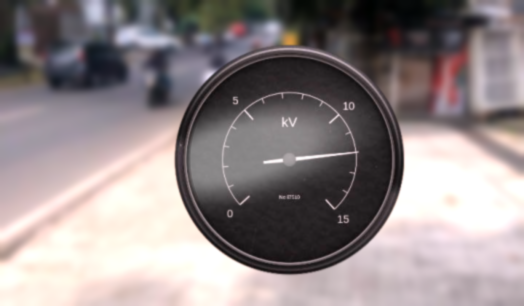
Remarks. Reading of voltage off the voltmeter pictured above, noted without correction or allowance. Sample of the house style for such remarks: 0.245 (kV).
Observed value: 12 (kV)
